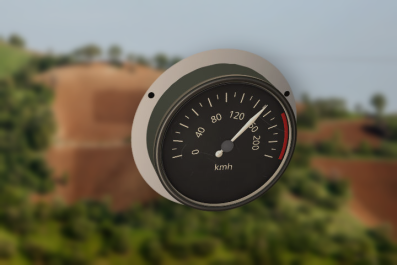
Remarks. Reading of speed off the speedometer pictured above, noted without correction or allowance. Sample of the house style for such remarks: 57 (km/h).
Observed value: 150 (km/h)
